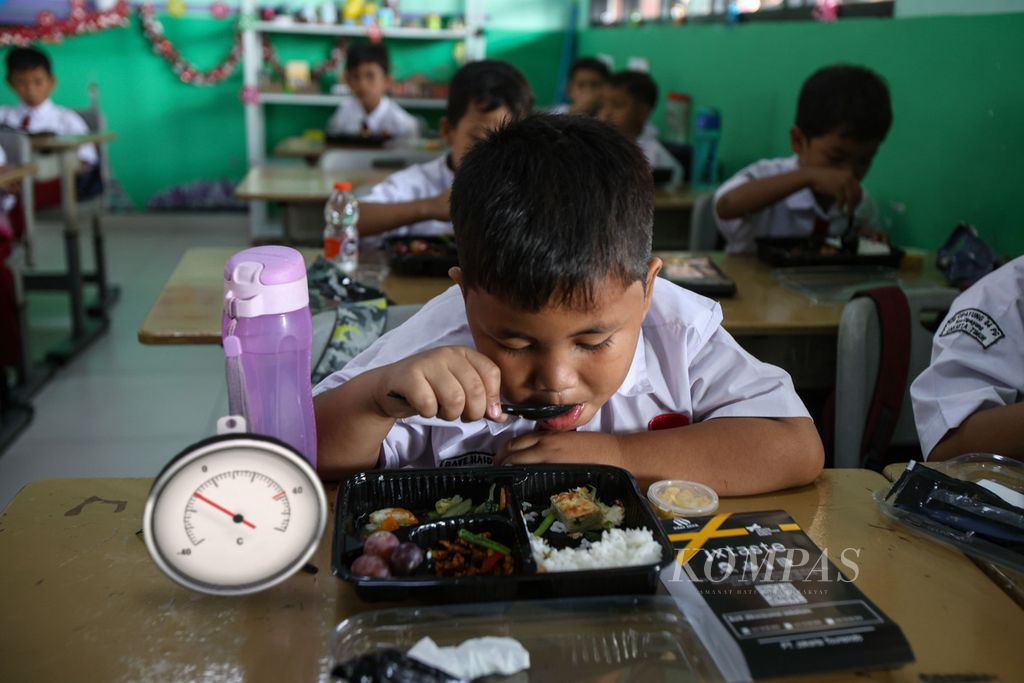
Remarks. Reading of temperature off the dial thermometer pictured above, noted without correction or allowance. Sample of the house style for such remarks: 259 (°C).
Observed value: -10 (°C)
